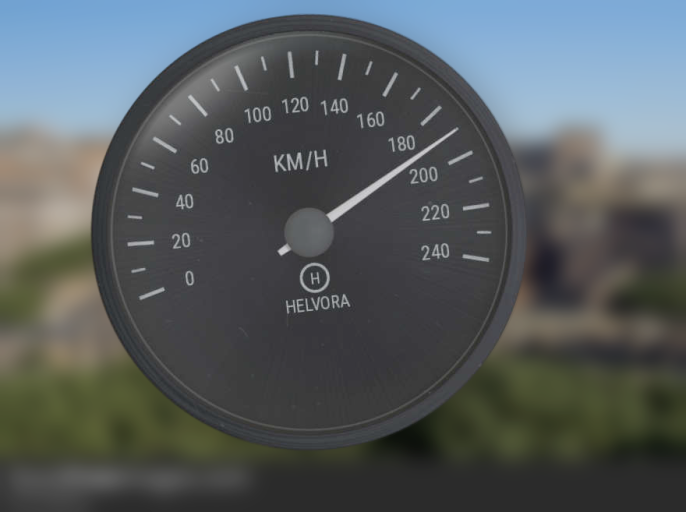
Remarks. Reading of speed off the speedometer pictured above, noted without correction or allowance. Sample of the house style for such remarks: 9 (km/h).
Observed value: 190 (km/h)
